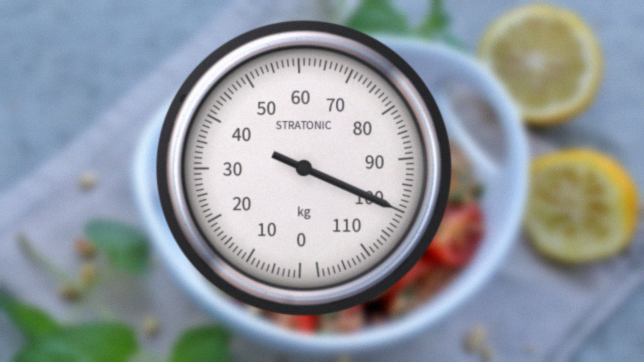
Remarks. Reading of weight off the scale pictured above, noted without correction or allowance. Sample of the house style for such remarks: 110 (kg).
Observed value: 100 (kg)
